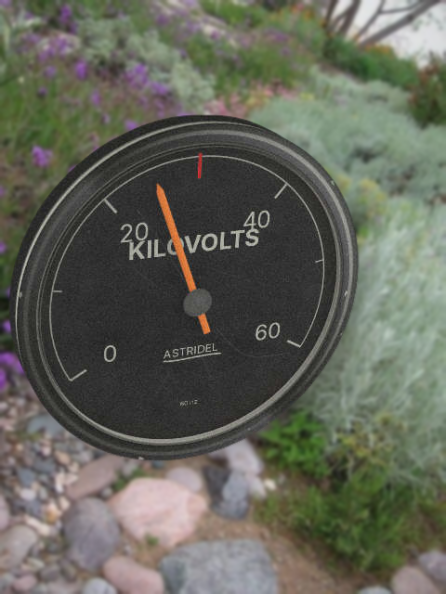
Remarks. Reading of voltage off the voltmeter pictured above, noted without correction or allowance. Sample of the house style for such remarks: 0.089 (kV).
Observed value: 25 (kV)
